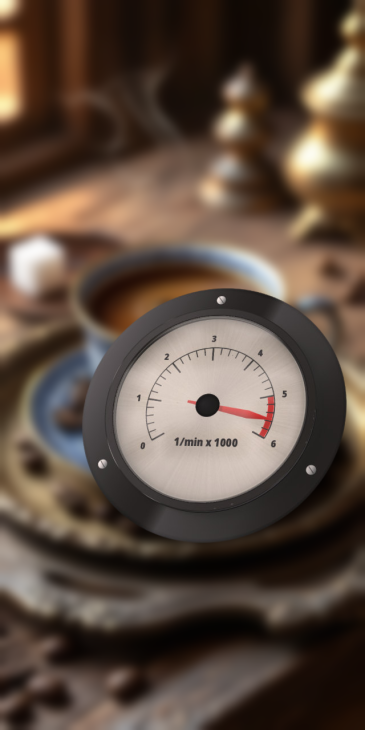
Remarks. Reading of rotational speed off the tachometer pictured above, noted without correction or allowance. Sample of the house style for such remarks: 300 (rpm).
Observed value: 5600 (rpm)
